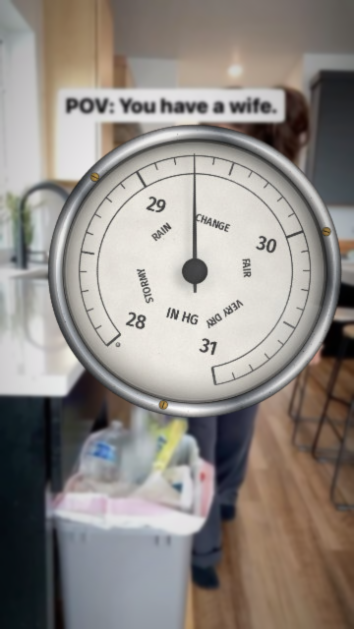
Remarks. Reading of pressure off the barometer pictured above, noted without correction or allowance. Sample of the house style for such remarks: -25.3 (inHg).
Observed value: 29.3 (inHg)
